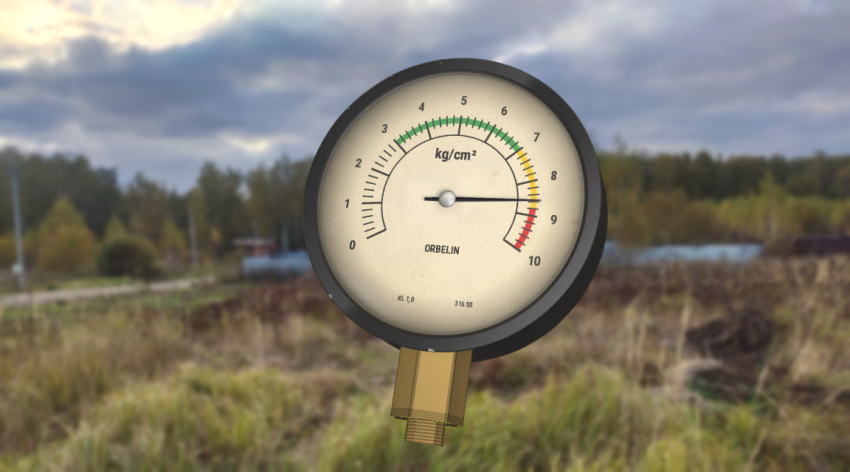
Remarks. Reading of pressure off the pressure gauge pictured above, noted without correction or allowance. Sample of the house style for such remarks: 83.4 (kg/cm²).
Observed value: 8.6 (kg/cm²)
